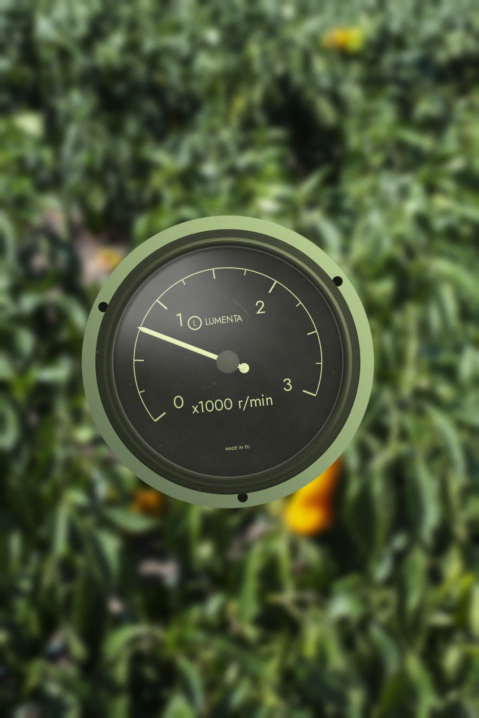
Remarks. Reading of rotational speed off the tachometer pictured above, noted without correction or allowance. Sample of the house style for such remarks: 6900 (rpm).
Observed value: 750 (rpm)
